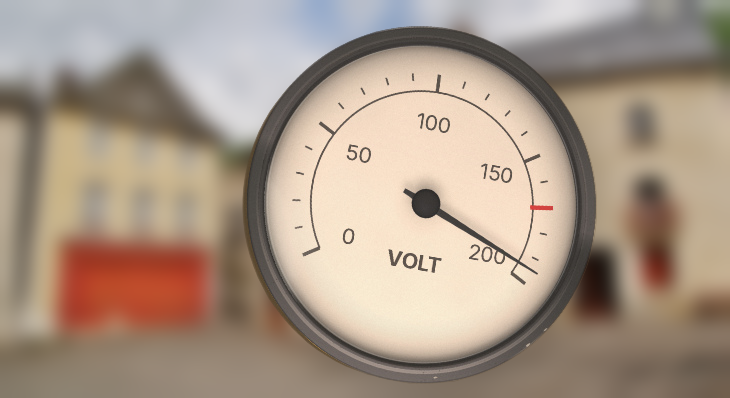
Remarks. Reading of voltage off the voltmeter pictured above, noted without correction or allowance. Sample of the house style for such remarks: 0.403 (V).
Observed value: 195 (V)
